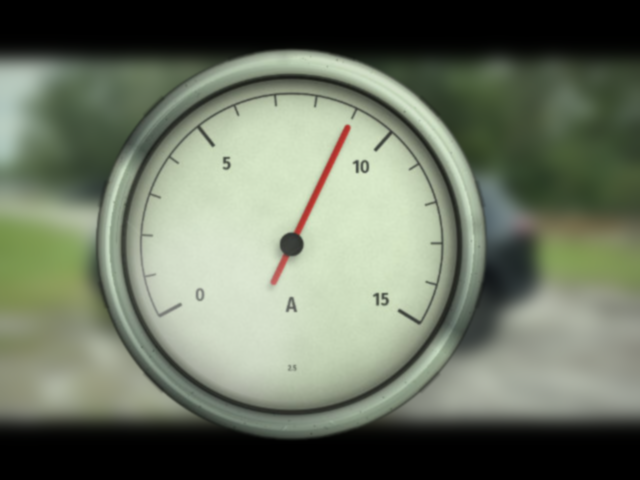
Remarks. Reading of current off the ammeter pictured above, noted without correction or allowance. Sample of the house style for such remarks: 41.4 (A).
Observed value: 9 (A)
